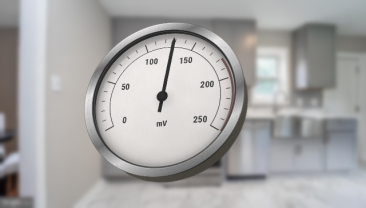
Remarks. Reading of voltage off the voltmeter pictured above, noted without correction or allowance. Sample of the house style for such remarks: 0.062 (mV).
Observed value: 130 (mV)
